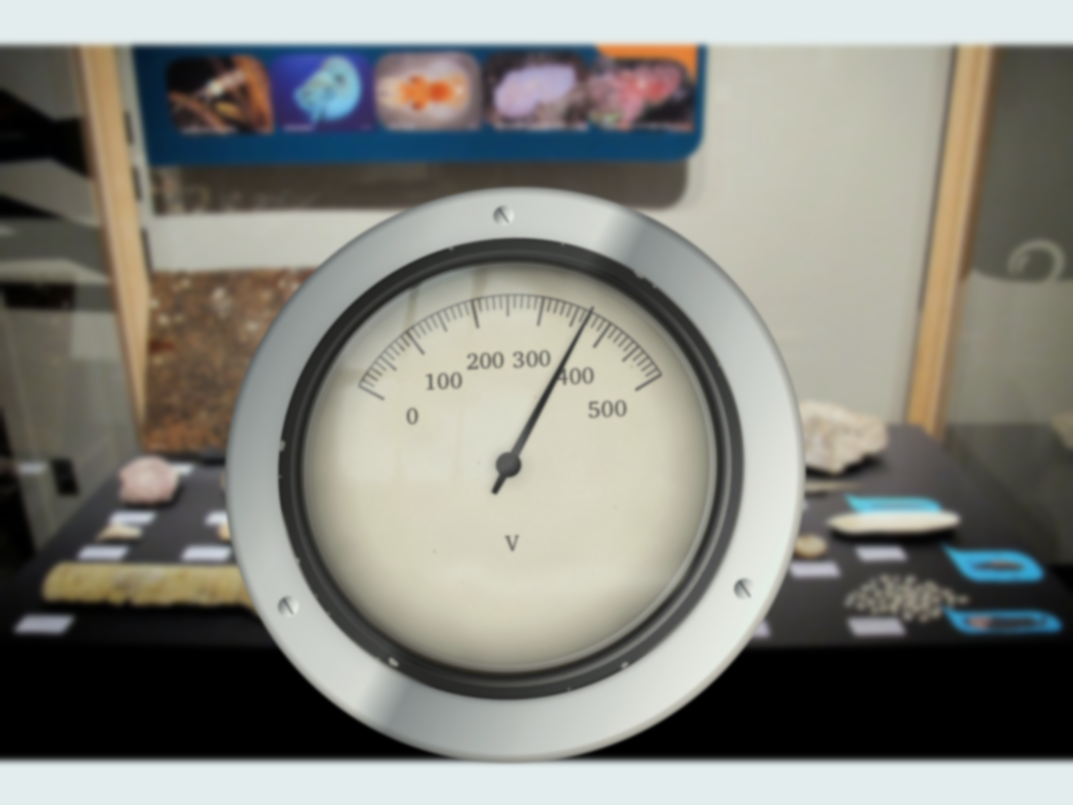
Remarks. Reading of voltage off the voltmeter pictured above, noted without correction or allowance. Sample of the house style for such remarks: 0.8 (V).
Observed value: 370 (V)
